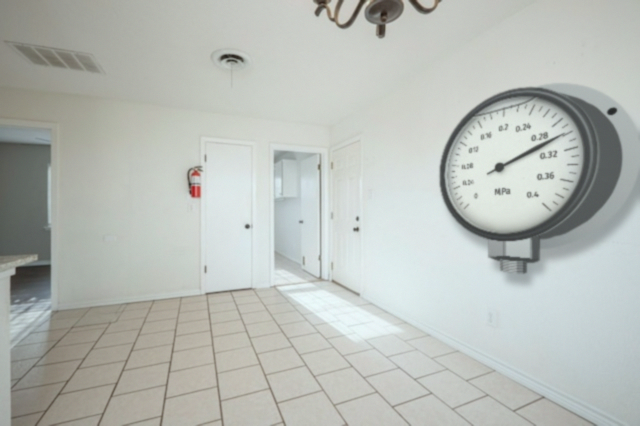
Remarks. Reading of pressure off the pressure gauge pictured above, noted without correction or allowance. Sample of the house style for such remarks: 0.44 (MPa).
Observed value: 0.3 (MPa)
